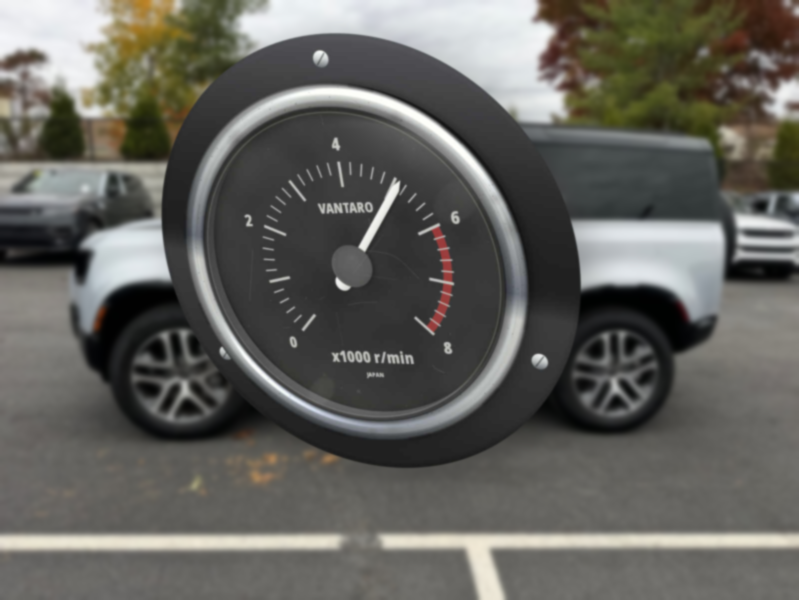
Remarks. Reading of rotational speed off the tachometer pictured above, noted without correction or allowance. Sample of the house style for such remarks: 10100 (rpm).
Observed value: 5100 (rpm)
